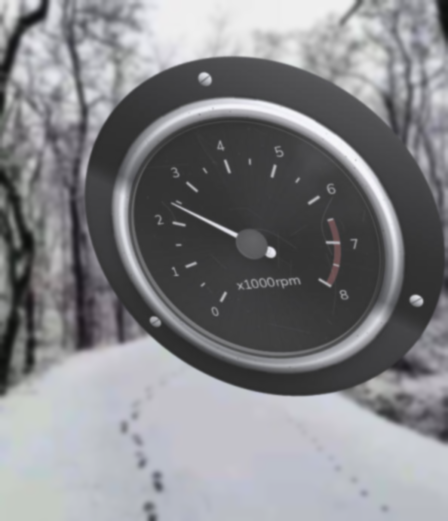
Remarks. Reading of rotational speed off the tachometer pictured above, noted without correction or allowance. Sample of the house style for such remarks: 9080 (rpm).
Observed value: 2500 (rpm)
